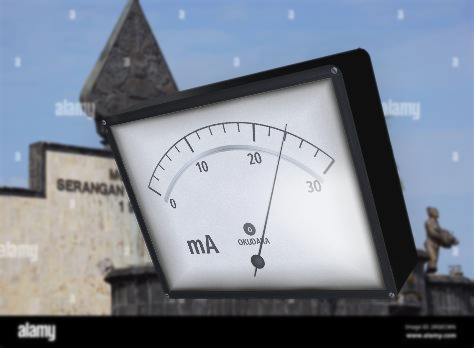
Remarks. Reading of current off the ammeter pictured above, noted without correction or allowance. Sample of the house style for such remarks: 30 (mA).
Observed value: 24 (mA)
